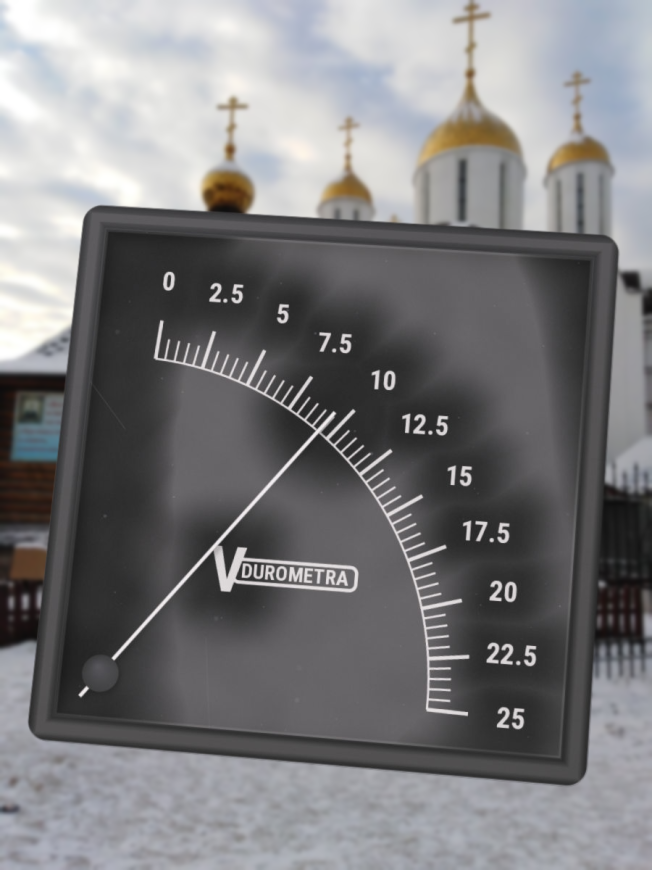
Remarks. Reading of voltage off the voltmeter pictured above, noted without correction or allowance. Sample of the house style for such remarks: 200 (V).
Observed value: 9.5 (V)
